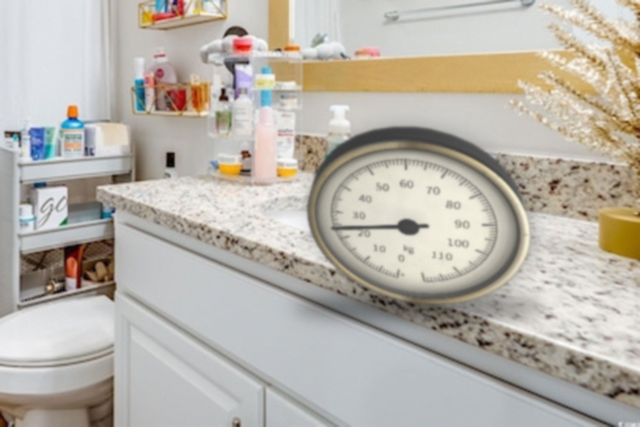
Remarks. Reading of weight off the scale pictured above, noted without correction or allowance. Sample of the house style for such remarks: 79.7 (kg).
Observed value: 25 (kg)
